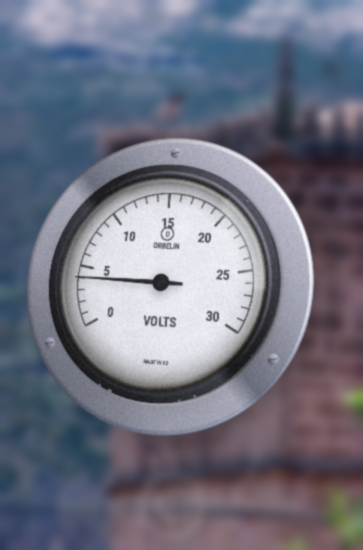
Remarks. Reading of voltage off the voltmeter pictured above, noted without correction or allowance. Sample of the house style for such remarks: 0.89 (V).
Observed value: 4 (V)
